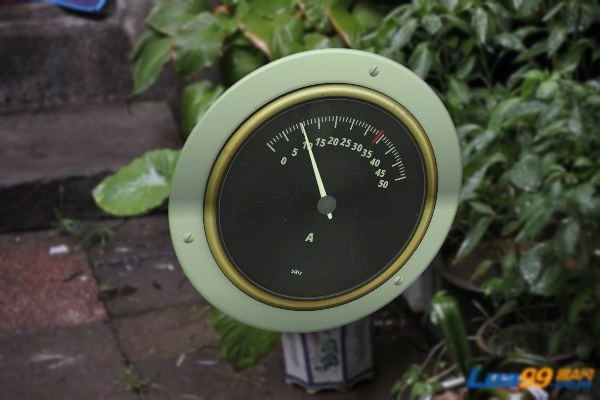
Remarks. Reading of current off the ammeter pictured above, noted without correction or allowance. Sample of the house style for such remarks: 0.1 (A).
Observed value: 10 (A)
